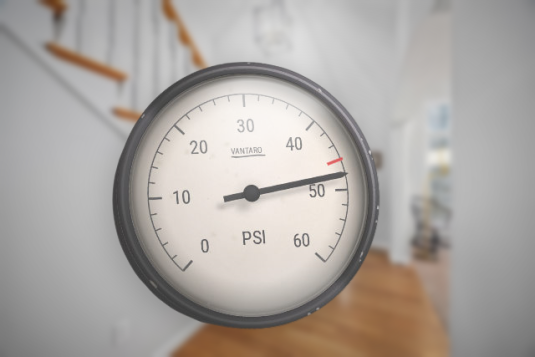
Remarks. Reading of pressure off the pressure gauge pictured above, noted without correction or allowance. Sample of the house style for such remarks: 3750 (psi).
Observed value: 48 (psi)
